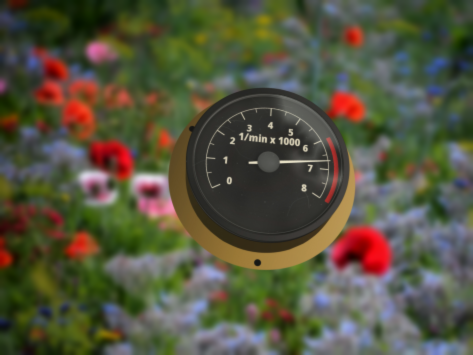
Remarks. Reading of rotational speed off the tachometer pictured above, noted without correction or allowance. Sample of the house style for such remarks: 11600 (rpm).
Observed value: 6750 (rpm)
